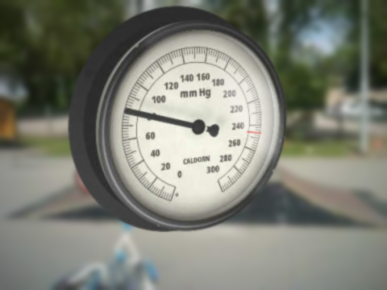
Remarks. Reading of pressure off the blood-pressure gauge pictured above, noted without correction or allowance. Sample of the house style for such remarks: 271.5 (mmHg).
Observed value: 80 (mmHg)
